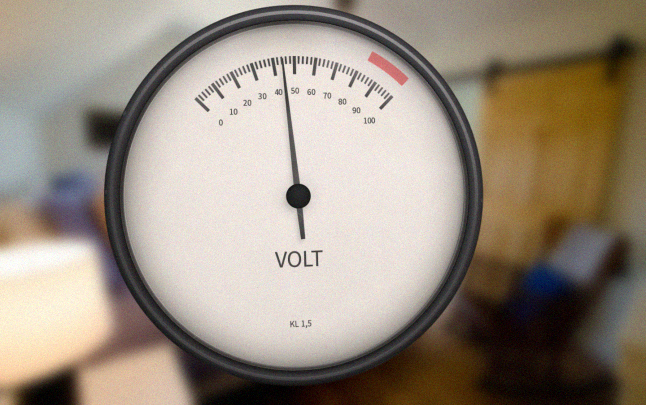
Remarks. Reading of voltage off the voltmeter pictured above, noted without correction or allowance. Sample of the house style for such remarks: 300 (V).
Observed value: 44 (V)
